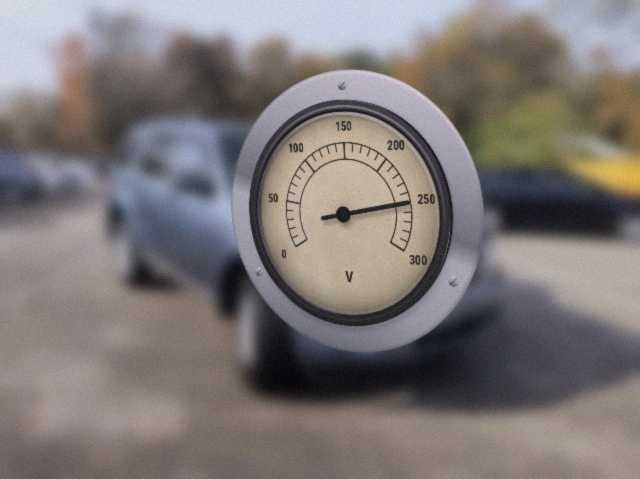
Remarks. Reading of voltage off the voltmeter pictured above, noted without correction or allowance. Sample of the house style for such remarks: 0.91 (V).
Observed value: 250 (V)
